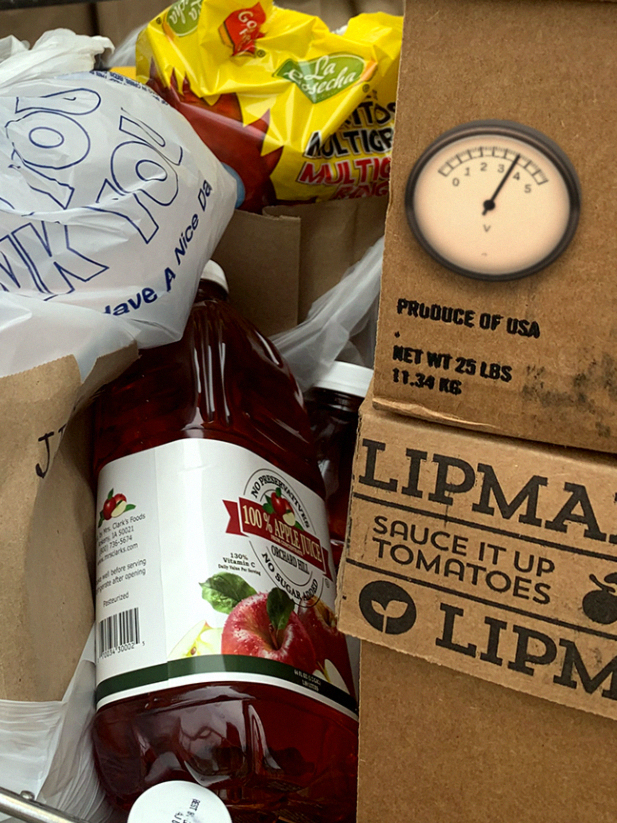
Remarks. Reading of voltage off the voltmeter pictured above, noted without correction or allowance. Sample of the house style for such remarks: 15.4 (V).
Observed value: 3.5 (V)
